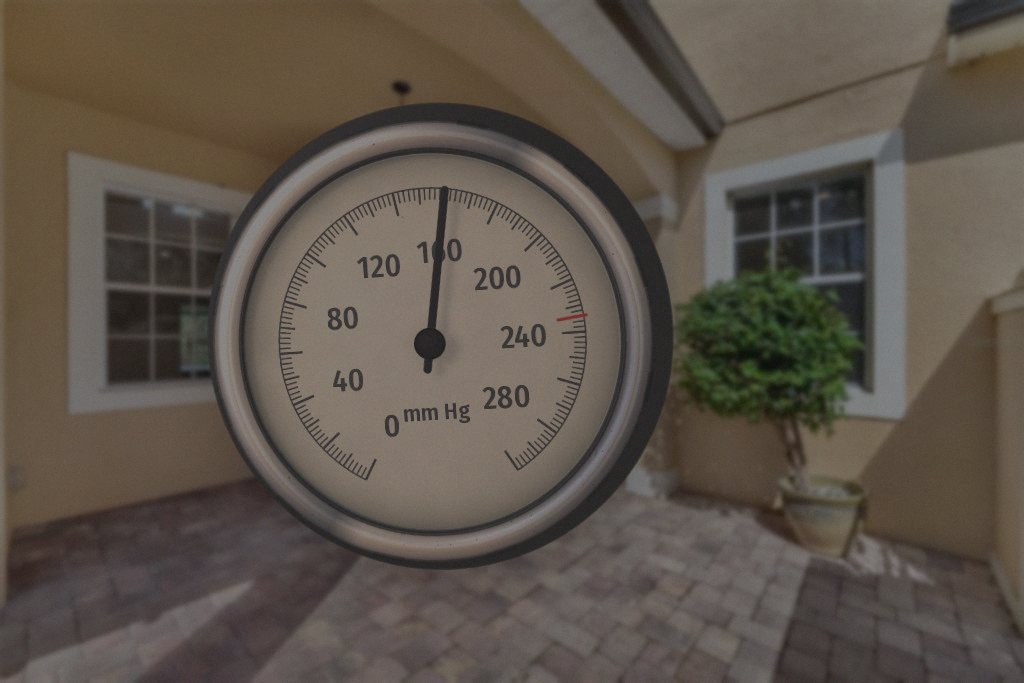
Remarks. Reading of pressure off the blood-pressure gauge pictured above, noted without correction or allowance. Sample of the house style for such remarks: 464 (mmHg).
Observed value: 160 (mmHg)
